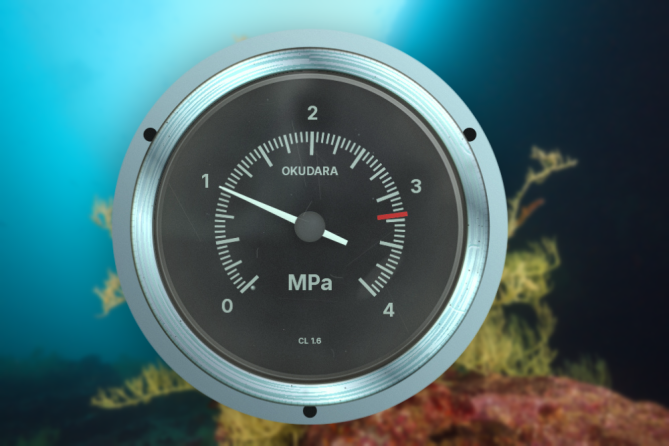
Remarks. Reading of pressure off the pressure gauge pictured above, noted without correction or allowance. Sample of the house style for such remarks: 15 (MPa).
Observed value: 1 (MPa)
